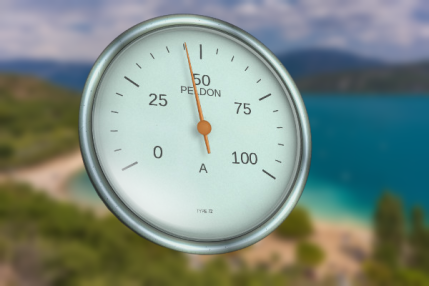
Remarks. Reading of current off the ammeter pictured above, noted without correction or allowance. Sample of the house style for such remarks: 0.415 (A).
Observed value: 45 (A)
